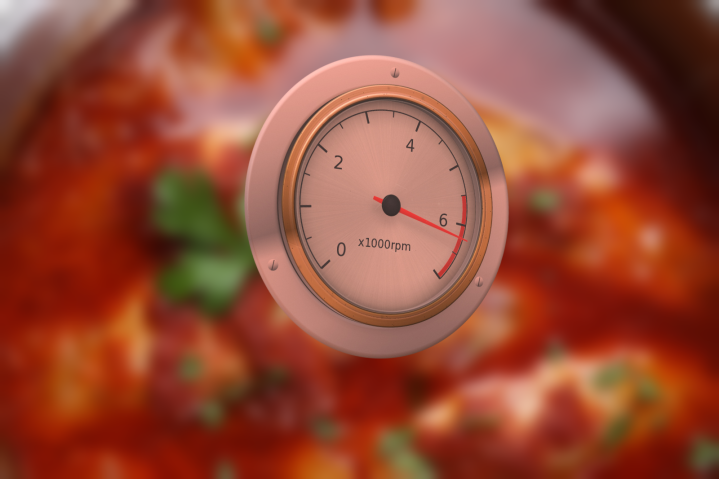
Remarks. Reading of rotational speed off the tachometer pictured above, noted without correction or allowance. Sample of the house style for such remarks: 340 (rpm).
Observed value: 6250 (rpm)
